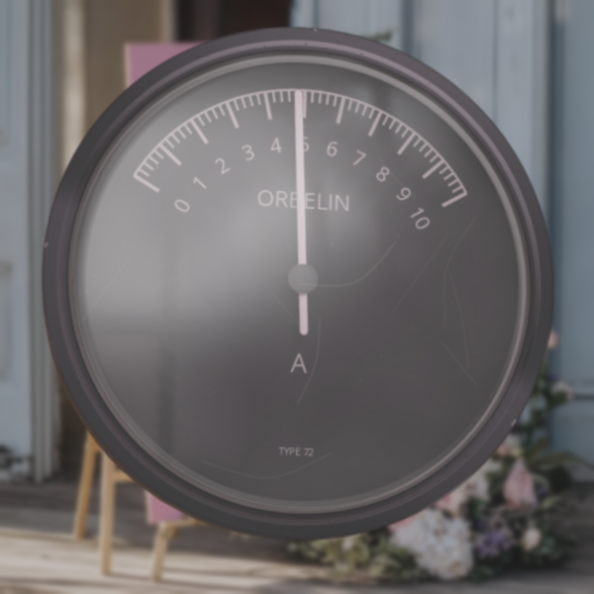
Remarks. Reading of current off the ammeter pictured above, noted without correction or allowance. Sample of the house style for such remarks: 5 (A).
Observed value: 4.8 (A)
